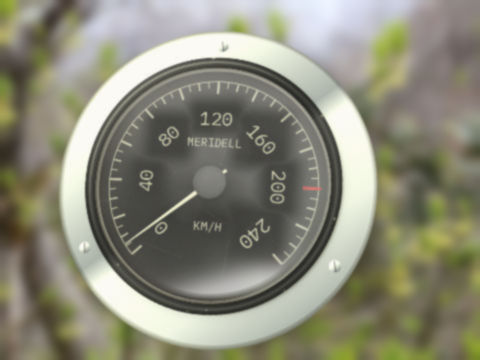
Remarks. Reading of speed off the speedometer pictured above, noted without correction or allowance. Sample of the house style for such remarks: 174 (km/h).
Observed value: 5 (km/h)
